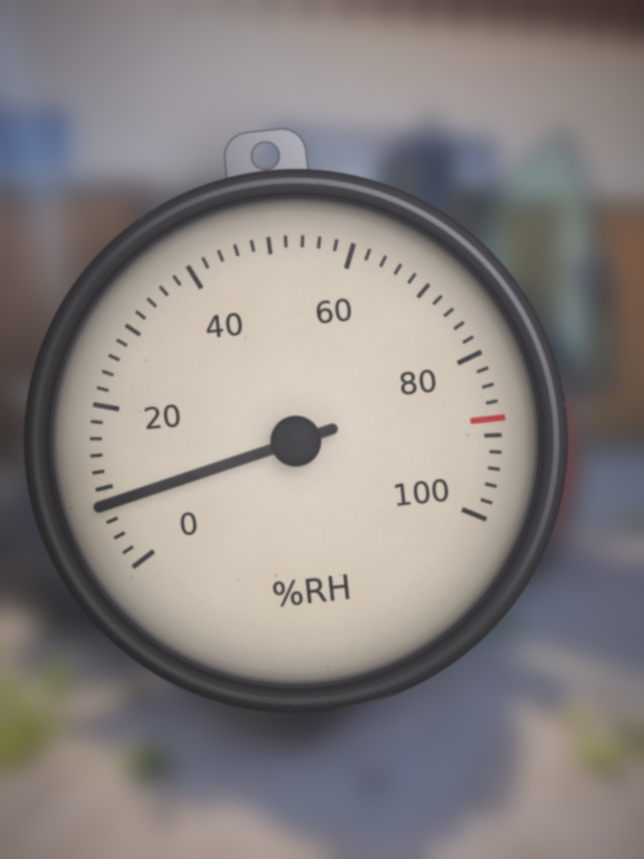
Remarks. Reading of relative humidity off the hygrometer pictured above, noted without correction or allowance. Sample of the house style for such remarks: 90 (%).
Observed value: 8 (%)
